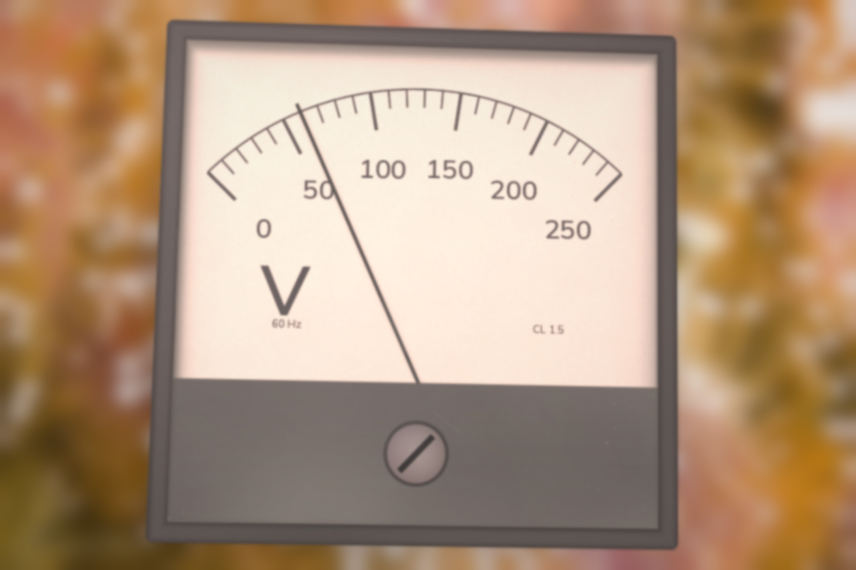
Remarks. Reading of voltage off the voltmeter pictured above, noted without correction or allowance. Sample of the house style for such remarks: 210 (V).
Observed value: 60 (V)
